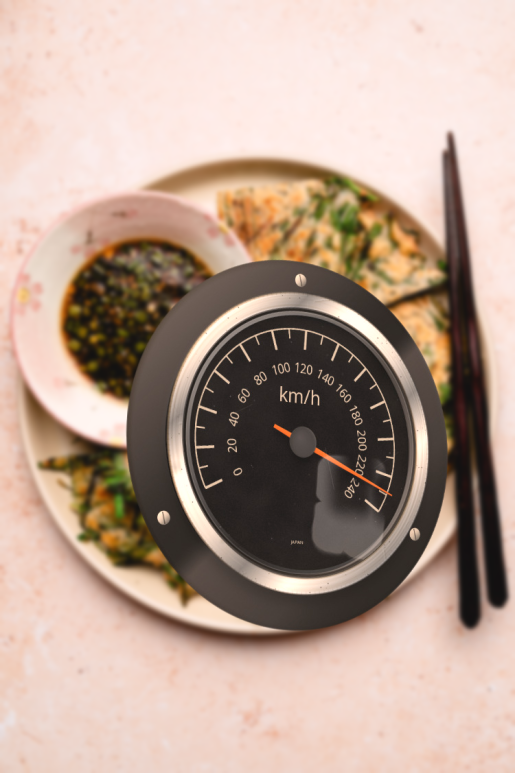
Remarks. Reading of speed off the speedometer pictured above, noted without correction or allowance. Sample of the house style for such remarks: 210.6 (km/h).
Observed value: 230 (km/h)
